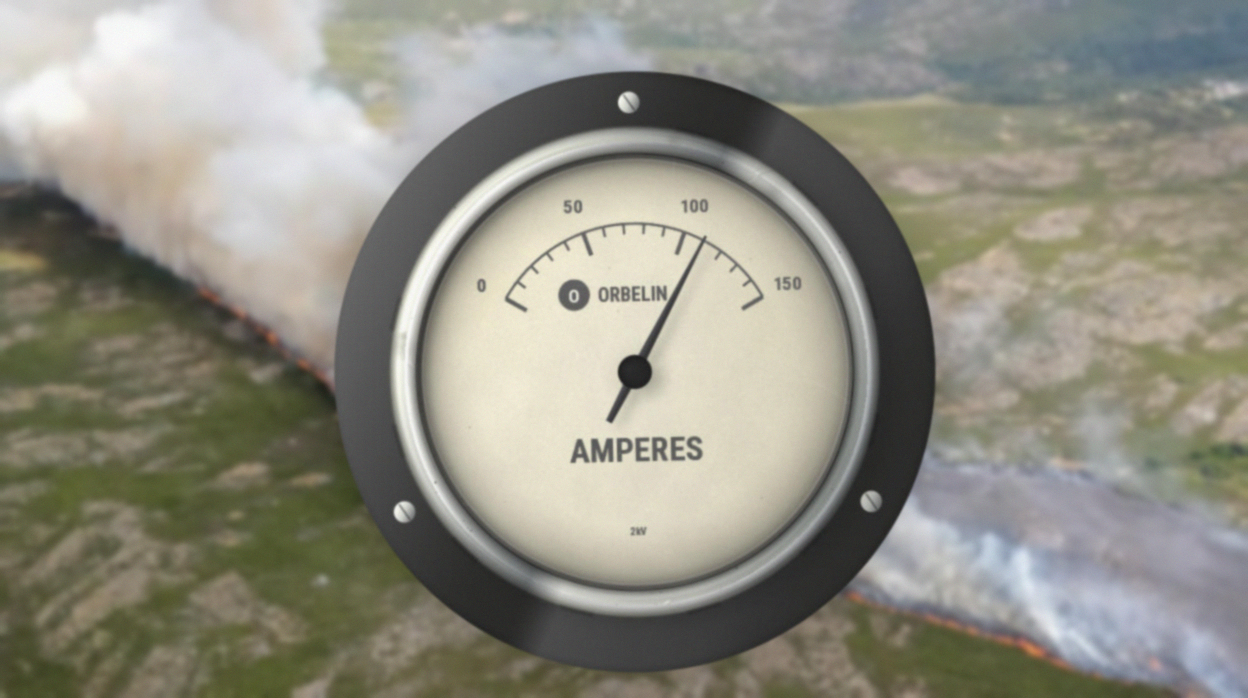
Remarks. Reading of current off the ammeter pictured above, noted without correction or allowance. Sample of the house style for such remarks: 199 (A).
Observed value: 110 (A)
